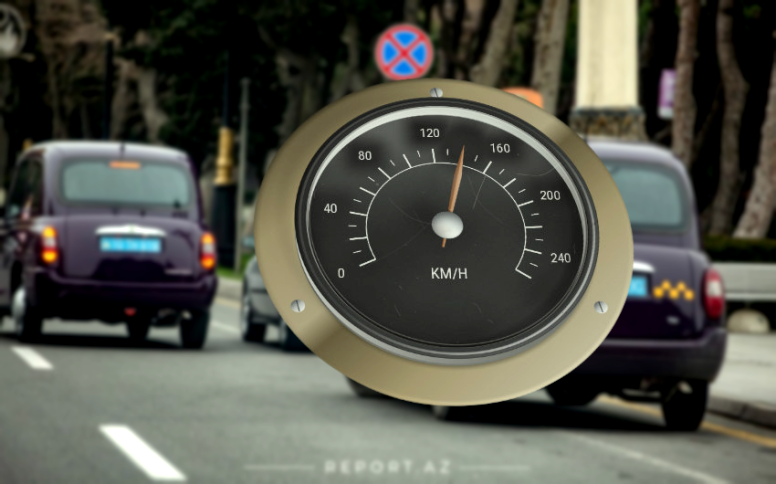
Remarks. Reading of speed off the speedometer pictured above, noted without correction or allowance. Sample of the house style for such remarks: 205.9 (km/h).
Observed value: 140 (km/h)
